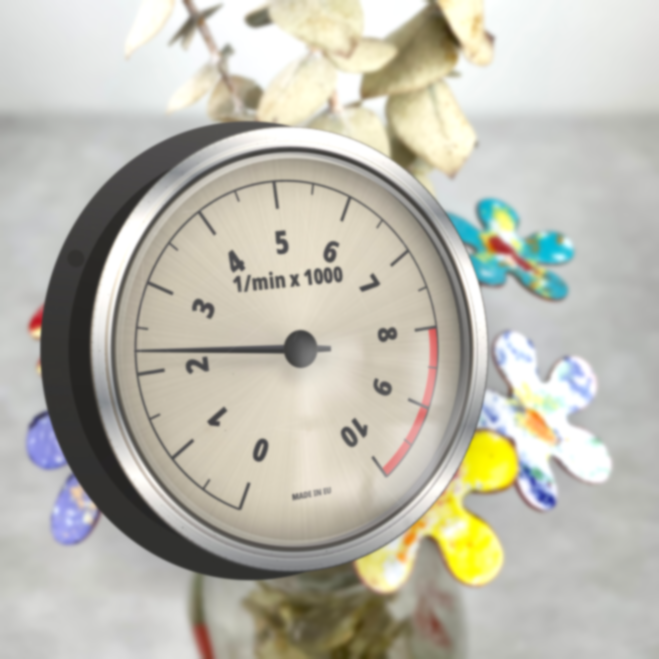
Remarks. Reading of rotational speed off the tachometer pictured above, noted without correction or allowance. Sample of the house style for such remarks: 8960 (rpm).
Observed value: 2250 (rpm)
